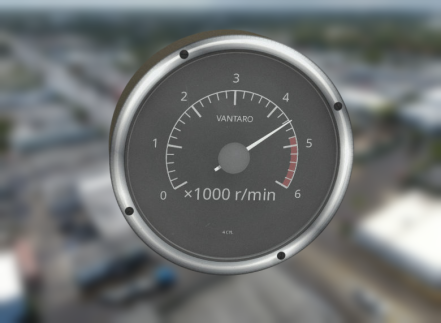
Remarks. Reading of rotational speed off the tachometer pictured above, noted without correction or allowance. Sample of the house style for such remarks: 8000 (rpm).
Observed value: 4400 (rpm)
